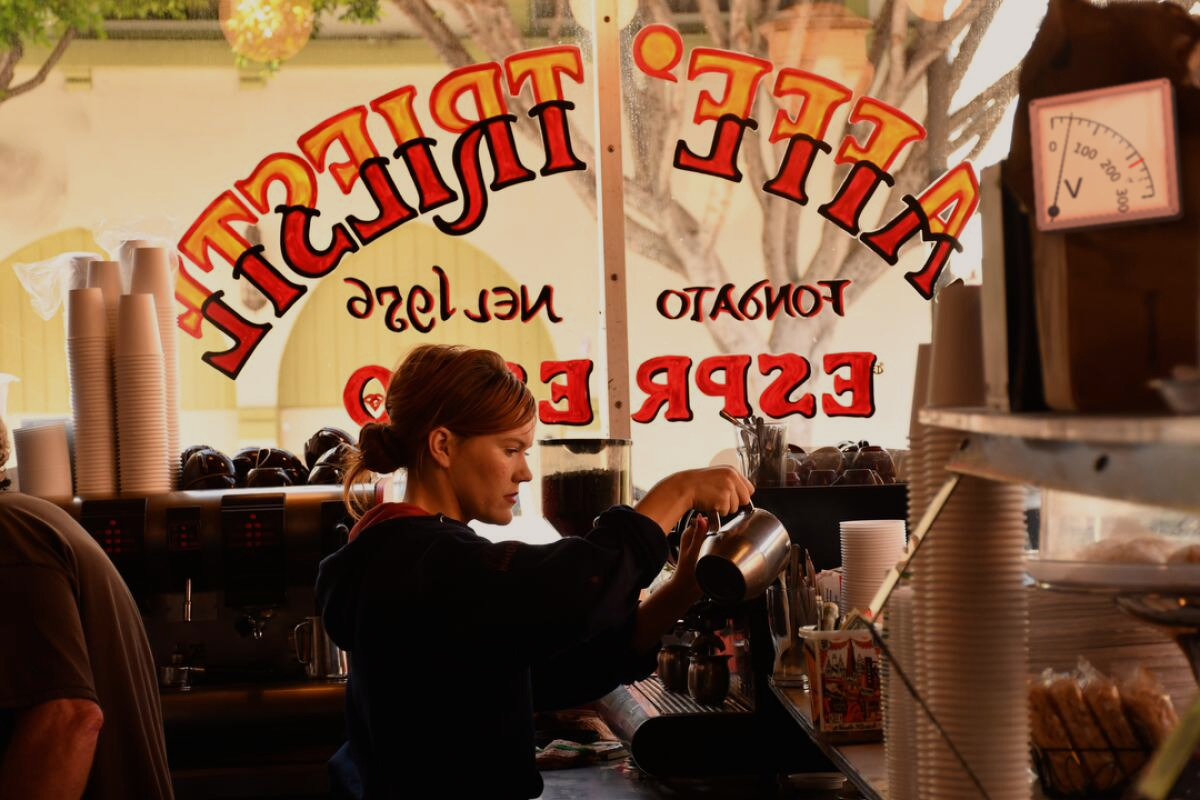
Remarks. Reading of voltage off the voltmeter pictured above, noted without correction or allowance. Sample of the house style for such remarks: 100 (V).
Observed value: 40 (V)
